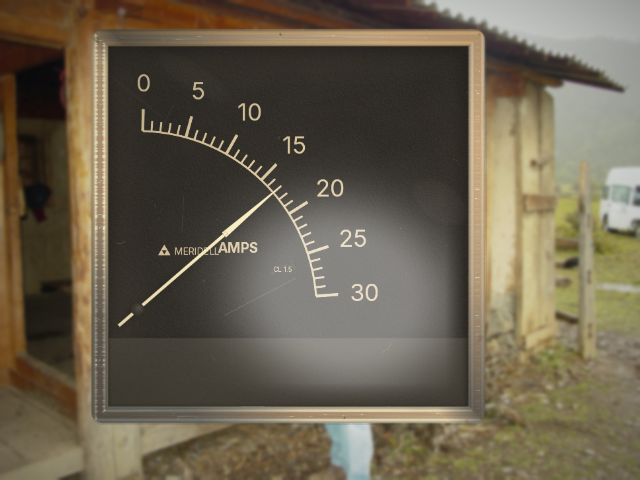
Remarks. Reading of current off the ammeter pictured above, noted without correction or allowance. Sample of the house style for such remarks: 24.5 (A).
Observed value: 17 (A)
